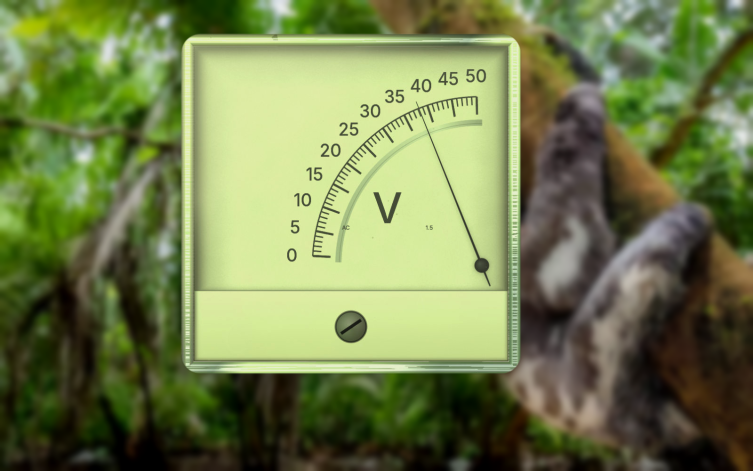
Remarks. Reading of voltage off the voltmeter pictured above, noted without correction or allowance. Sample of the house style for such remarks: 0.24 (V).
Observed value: 38 (V)
